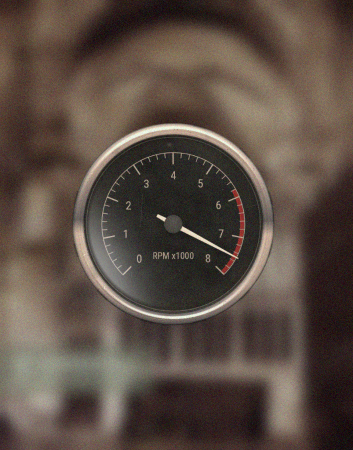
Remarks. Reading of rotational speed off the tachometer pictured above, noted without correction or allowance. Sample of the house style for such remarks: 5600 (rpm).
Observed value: 7500 (rpm)
